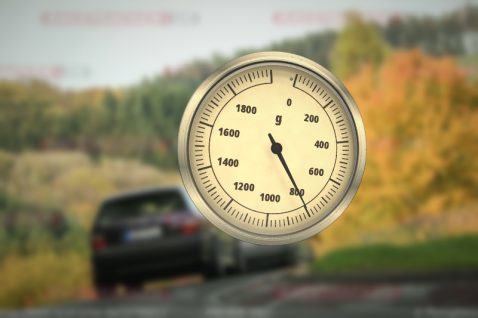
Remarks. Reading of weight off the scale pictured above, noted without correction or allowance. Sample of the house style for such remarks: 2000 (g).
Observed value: 800 (g)
